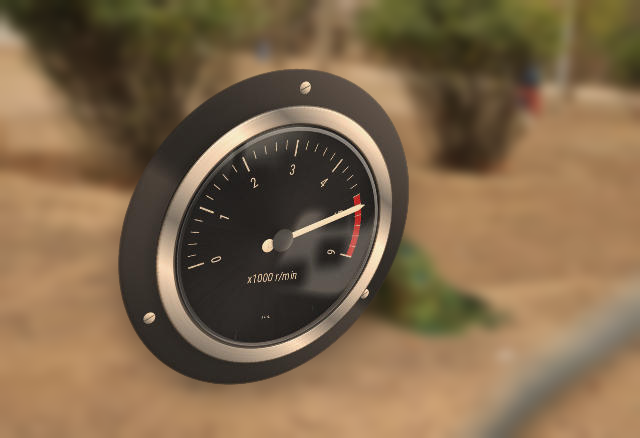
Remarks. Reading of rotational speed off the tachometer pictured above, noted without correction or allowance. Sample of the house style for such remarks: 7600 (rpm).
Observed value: 5000 (rpm)
